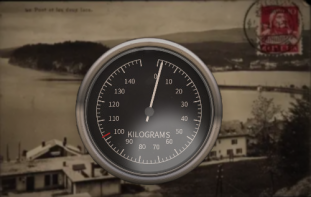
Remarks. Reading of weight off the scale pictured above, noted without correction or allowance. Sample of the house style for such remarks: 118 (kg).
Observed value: 2 (kg)
